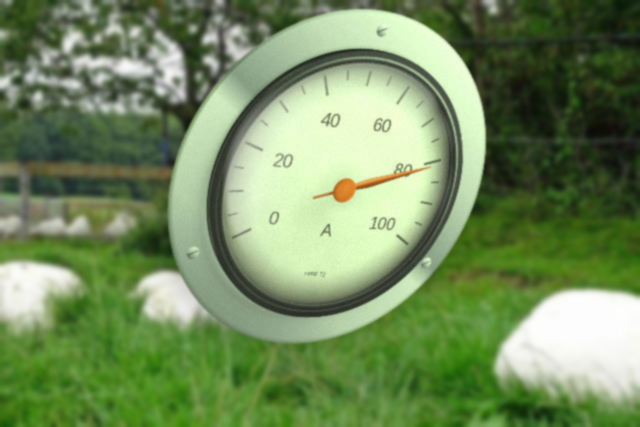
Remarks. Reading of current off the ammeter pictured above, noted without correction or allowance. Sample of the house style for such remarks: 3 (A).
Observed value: 80 (A)
